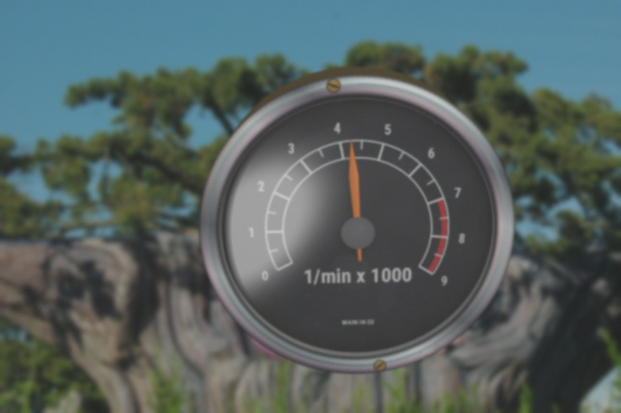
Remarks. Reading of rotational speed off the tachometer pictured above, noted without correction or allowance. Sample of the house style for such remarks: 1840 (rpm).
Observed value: 4250 (rpm)
